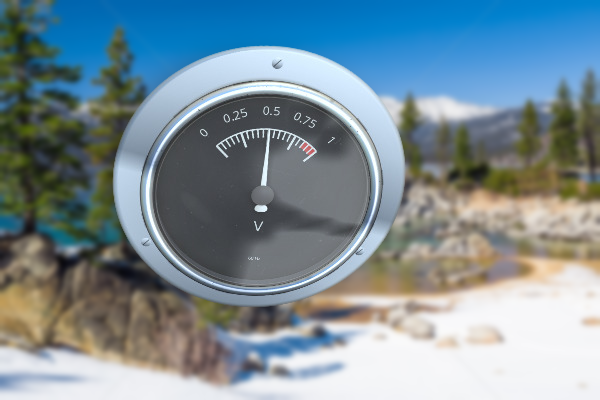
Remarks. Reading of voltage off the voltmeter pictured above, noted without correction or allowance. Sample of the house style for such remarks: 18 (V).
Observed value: 0.5 (V)
